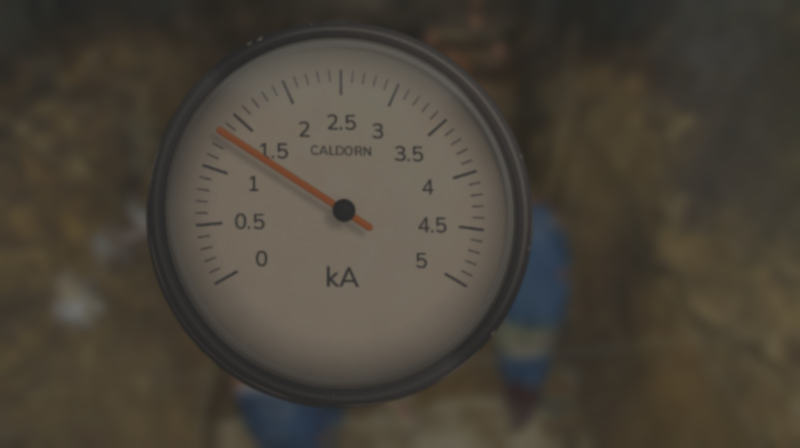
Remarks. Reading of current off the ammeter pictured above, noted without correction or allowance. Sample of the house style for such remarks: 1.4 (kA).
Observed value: 1.3 (kA)
